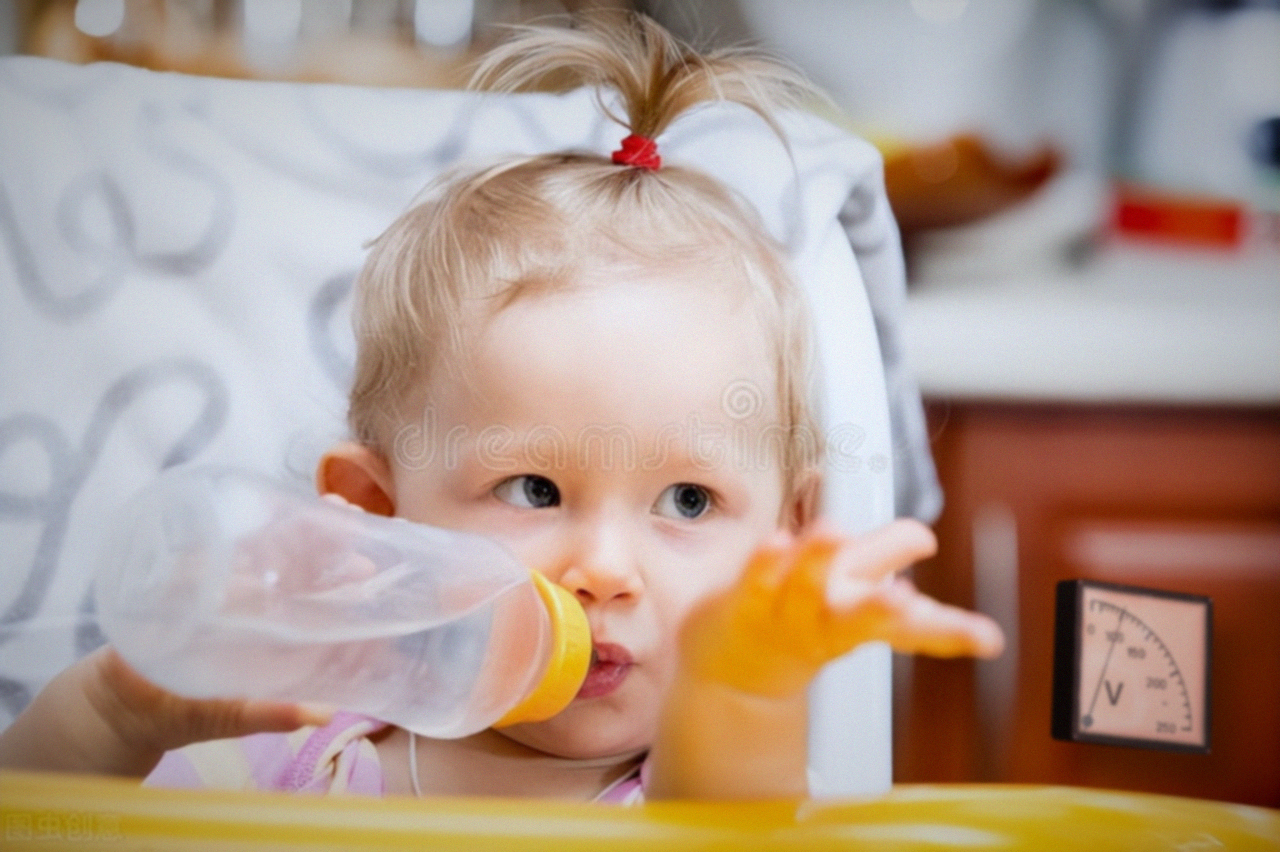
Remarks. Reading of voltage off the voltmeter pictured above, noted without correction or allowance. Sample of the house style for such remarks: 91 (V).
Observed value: 100 (V)
